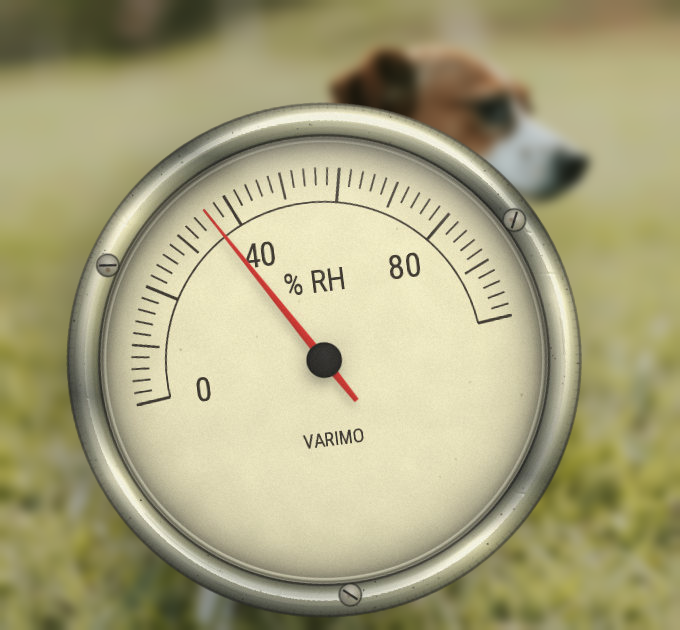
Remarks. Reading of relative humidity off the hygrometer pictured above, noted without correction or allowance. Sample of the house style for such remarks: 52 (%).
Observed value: 36 (%)
